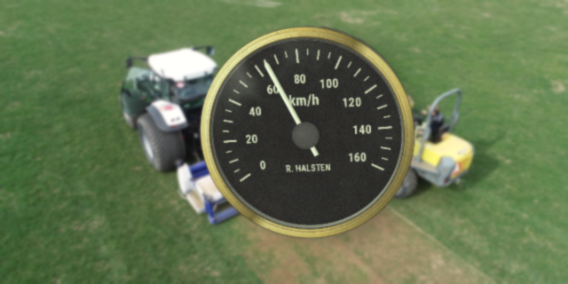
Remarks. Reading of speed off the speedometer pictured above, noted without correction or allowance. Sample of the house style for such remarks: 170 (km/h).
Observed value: 65 (km/h)
